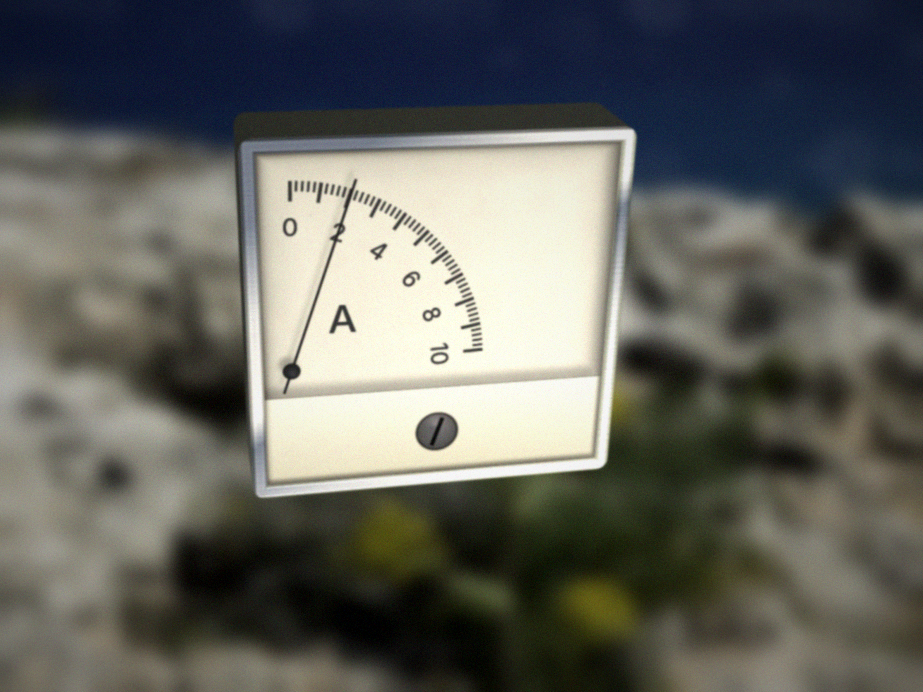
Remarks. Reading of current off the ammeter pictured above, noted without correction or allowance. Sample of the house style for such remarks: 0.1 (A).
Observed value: 2 (A)
